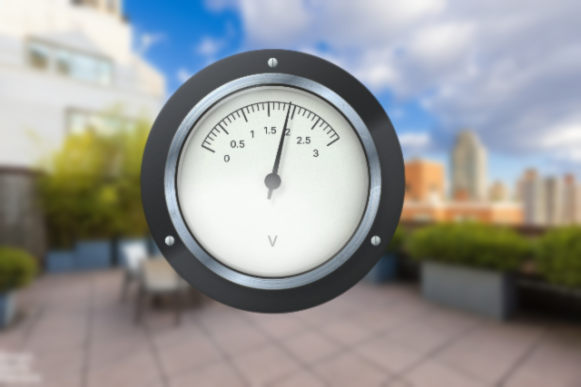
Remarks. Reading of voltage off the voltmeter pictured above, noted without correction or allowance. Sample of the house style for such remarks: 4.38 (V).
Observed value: 1.9 (V)
